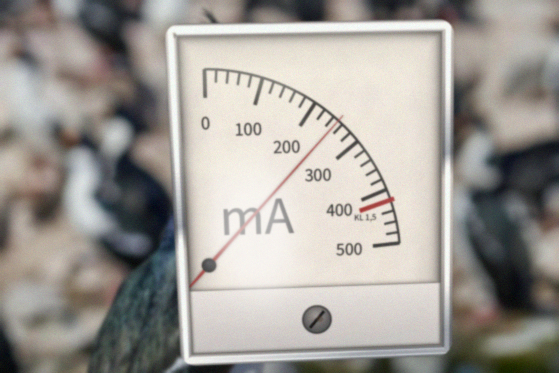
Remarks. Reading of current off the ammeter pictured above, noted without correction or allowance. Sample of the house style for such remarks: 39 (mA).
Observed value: 250 (mA)
